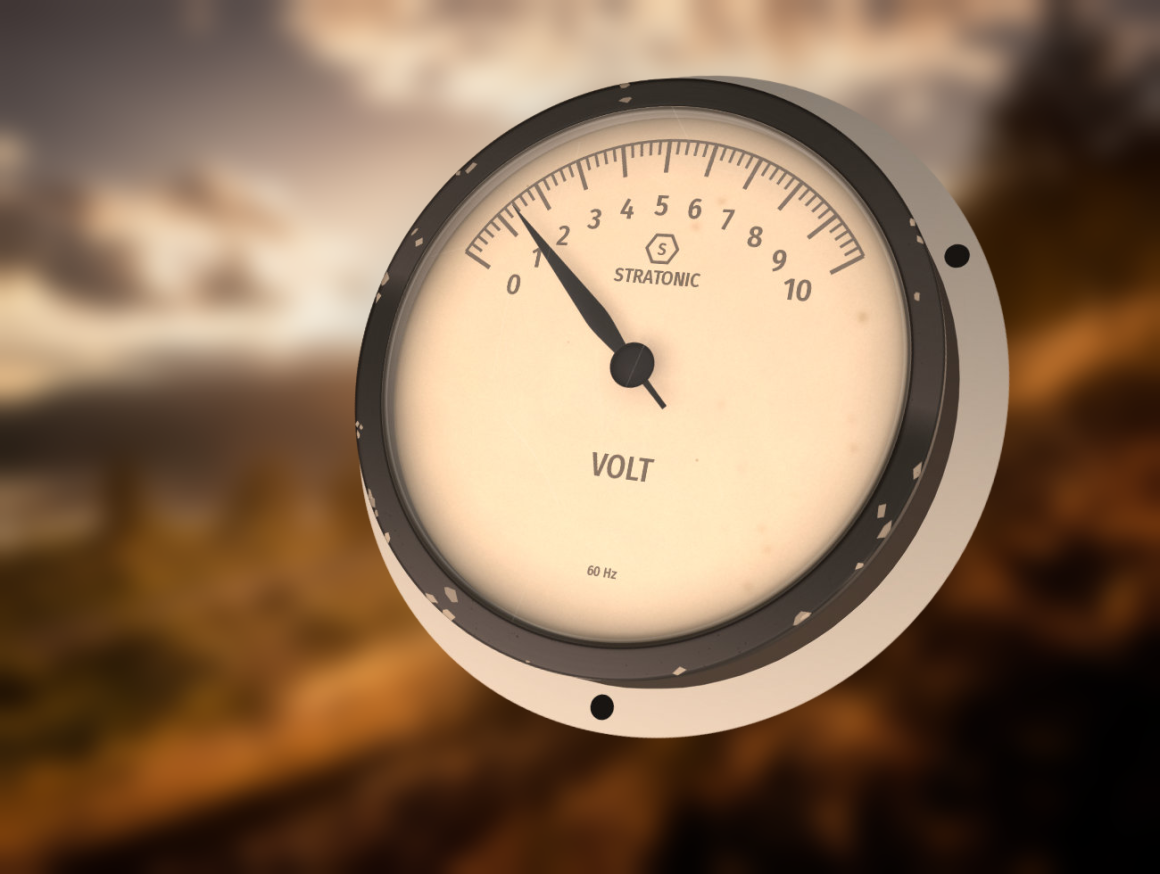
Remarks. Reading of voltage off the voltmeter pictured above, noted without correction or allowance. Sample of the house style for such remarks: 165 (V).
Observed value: 1.4 (V)
